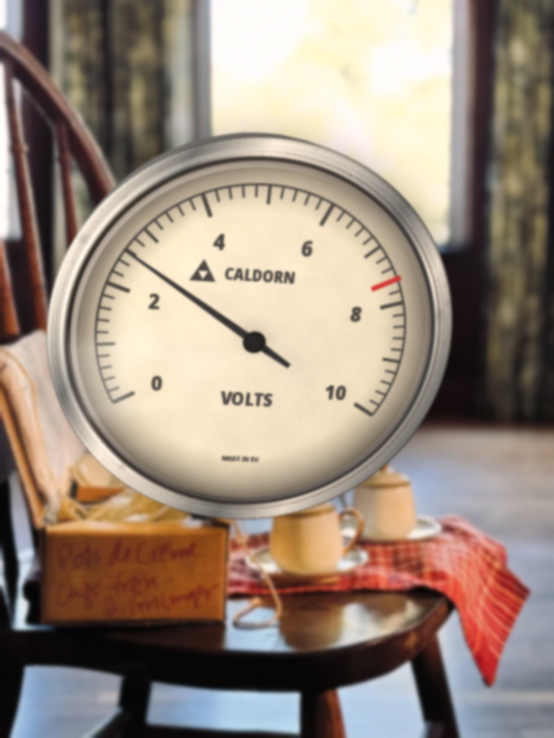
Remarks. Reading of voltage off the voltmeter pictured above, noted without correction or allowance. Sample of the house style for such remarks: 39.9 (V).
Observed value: 2.6 (V)
